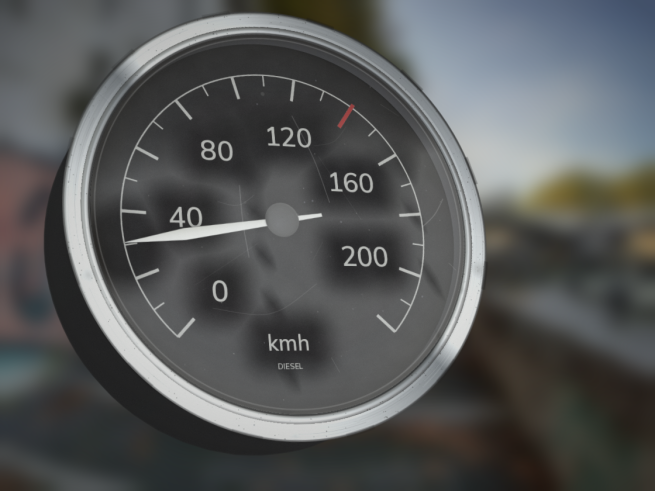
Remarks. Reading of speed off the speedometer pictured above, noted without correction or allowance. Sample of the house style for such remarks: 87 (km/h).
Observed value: 30 (km/h)
